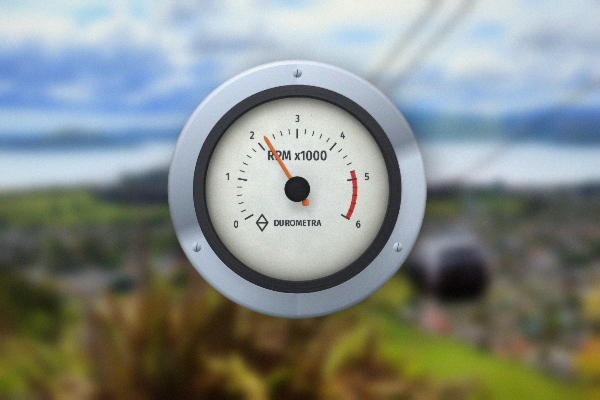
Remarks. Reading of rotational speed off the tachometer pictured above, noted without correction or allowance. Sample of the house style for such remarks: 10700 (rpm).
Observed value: 2200 (rpm)
